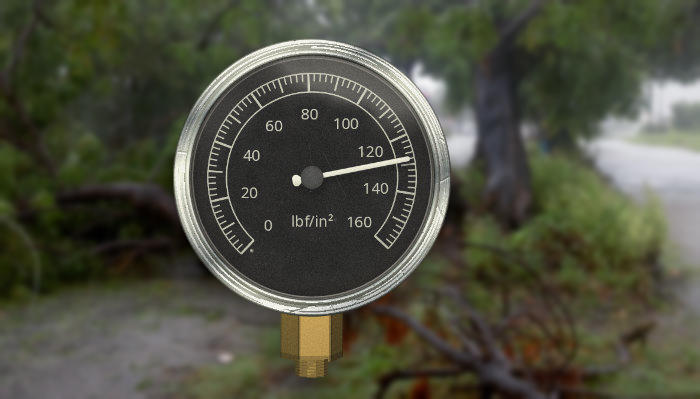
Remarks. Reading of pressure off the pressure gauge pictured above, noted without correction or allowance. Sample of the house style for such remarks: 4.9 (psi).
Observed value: 128 (psi)
